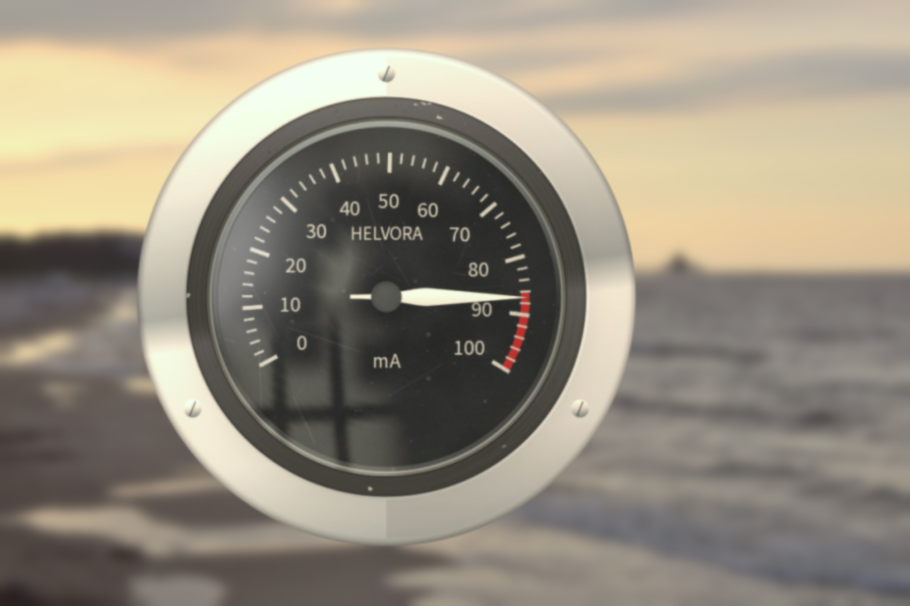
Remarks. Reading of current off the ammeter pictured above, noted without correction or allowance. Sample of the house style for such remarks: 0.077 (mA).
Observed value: 87 (mA)
